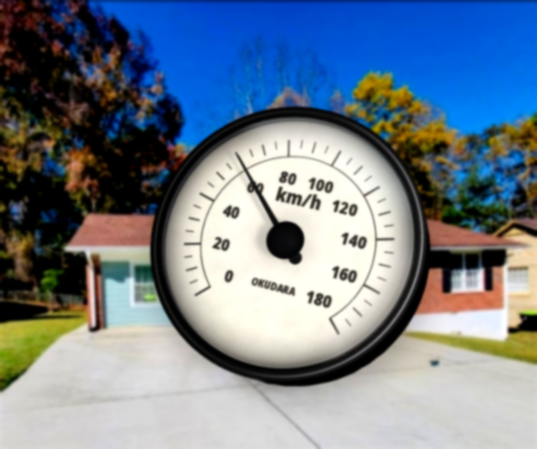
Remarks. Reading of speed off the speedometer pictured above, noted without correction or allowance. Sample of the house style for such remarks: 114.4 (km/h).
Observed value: 60 (km/h)
